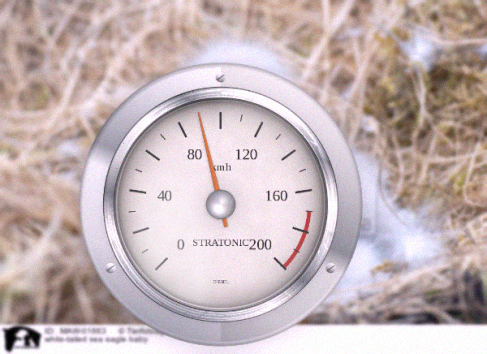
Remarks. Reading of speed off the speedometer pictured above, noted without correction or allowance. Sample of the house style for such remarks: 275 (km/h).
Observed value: 90 (km/h)
